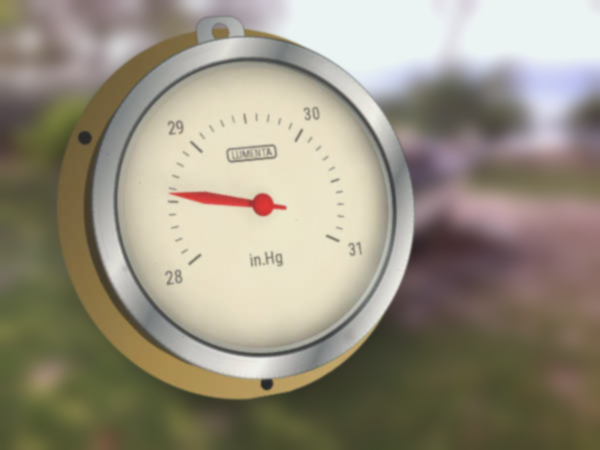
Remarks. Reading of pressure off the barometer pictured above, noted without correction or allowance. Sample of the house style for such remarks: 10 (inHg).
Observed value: 28.55 (inHg)
